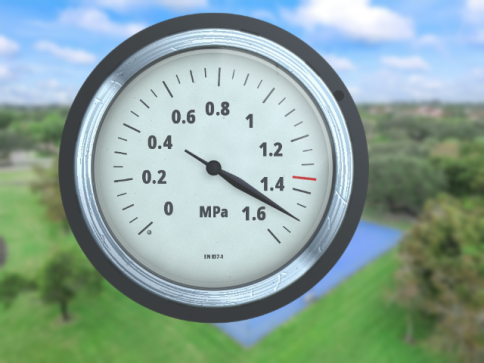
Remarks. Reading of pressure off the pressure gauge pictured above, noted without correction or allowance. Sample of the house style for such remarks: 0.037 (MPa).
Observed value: 1.5 (MPa)
